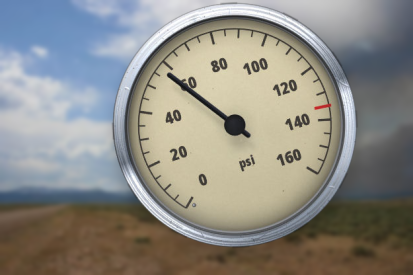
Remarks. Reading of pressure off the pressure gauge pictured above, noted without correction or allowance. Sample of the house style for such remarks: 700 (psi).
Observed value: 57.5 (psi)
